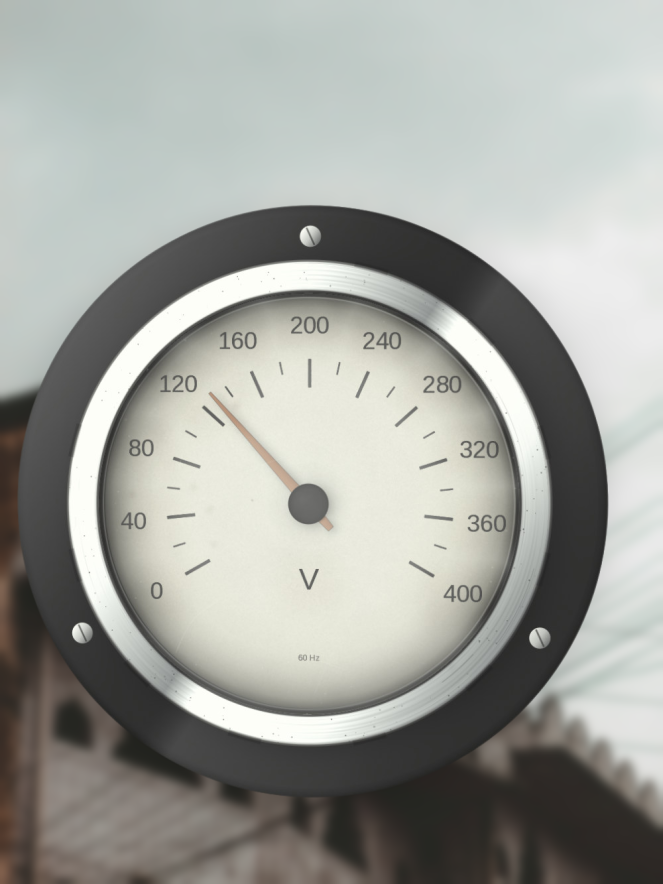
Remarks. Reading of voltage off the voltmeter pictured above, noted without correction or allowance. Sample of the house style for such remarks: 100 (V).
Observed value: 130 (V)
